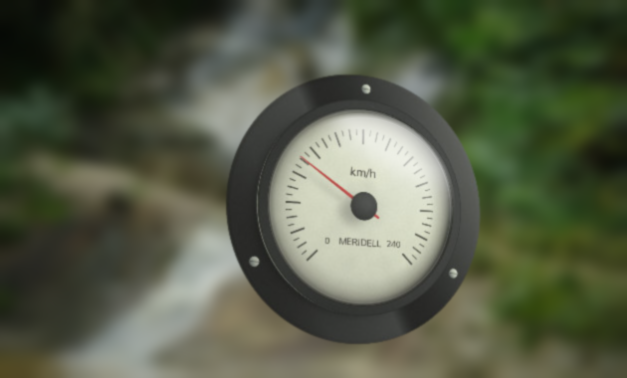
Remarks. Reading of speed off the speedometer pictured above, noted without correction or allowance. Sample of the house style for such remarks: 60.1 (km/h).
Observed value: 70 (km/h)
